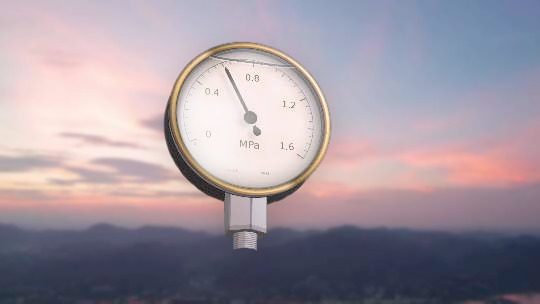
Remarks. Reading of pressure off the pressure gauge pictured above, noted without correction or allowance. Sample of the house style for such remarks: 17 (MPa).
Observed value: 0.6 (MPa)
